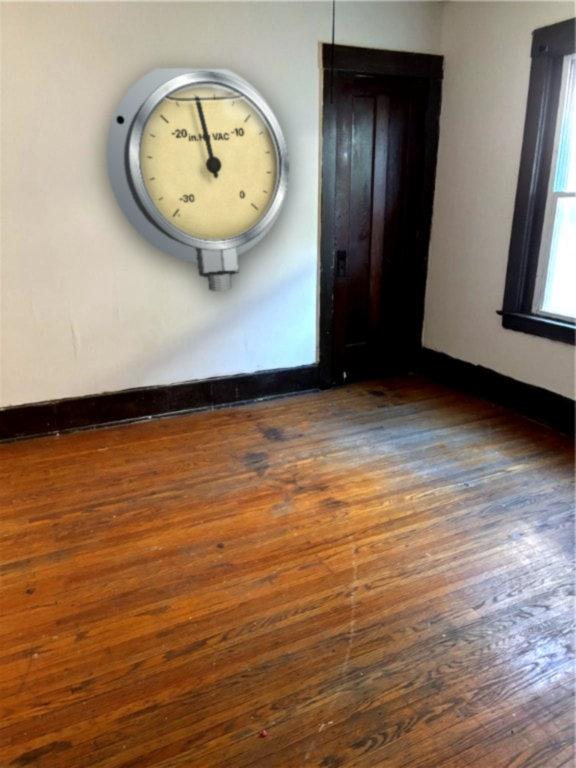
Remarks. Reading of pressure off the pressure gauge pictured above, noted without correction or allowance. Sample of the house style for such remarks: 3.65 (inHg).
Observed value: -16 (inHg)
